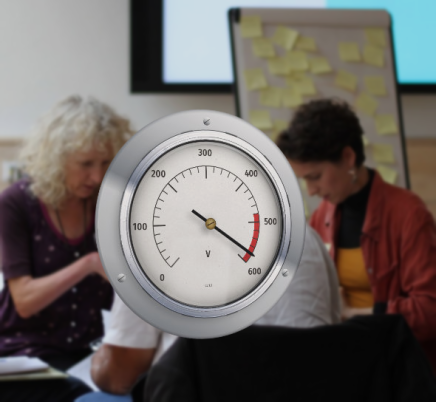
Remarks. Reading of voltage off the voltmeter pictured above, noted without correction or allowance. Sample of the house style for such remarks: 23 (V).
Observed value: 580 (V)
